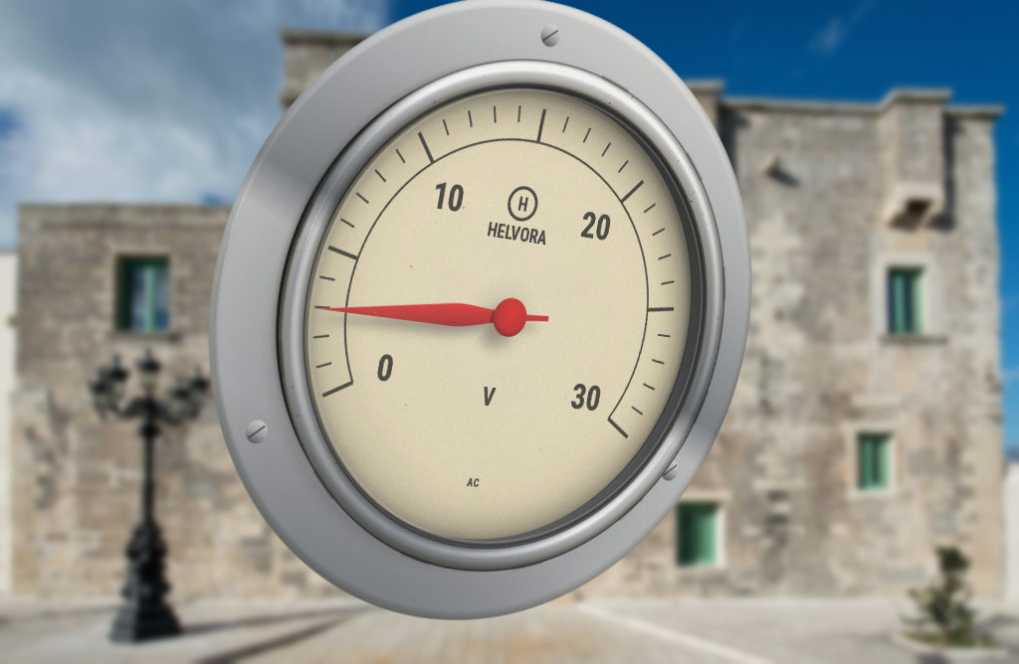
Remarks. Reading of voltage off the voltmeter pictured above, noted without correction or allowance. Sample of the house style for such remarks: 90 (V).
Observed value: 3 (V)
